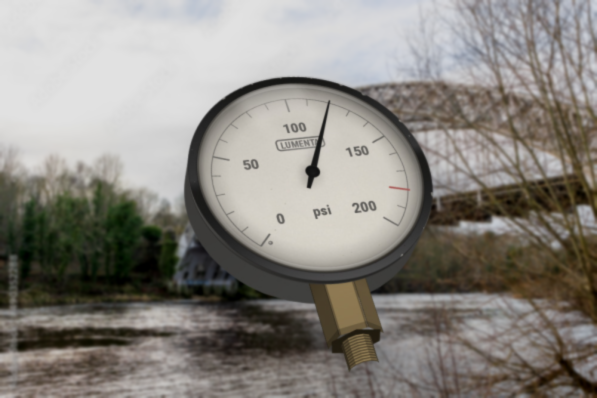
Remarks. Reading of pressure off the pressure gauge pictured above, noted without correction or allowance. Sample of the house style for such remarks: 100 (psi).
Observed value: 120 (psi)
